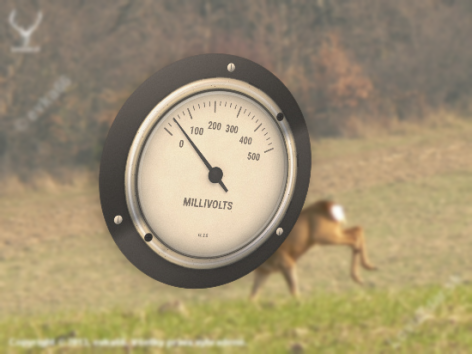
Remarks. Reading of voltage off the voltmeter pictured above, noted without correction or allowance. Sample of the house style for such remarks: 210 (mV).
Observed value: 40 (mV)
